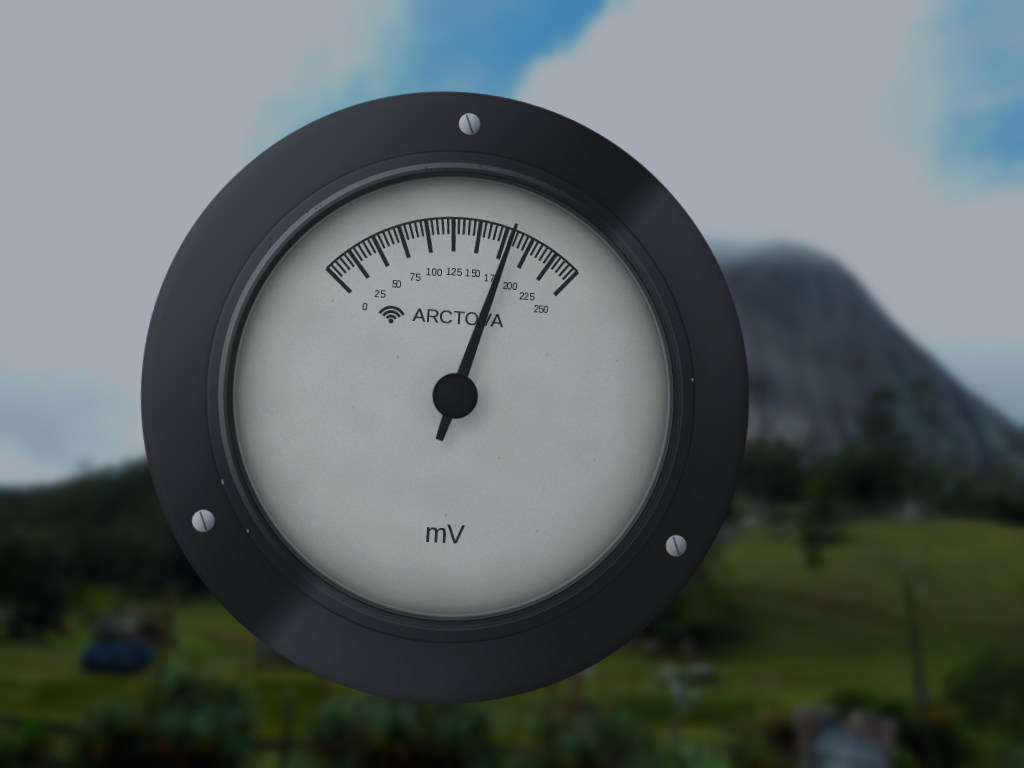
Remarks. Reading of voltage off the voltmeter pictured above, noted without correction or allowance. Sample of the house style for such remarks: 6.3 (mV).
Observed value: 180 (mV)
